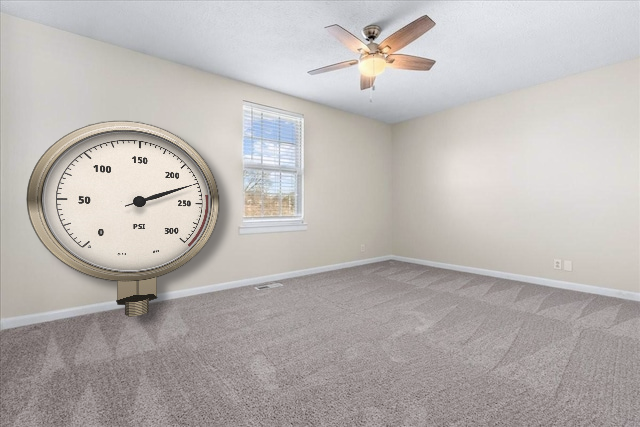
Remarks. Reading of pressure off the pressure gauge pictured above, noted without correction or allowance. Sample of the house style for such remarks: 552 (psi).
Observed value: 225 (psi)
